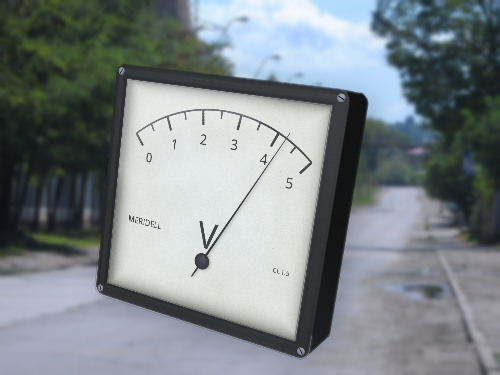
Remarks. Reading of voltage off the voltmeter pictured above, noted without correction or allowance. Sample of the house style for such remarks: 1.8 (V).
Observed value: 4.25 (V)
